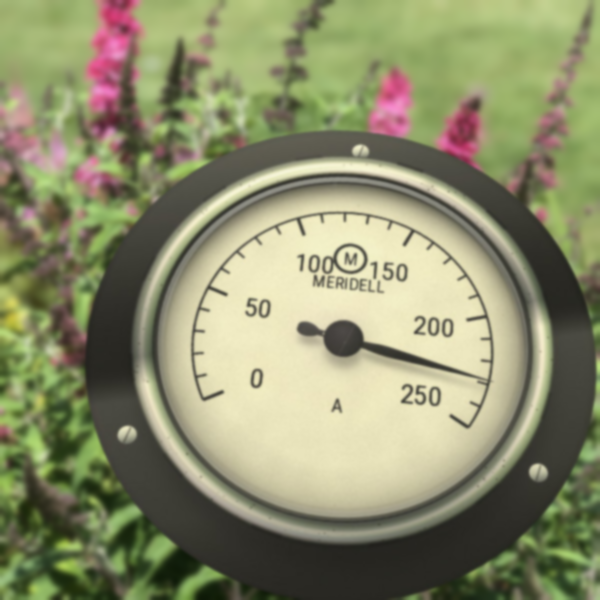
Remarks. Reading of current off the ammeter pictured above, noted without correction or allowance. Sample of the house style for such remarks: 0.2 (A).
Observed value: 230 (A)
